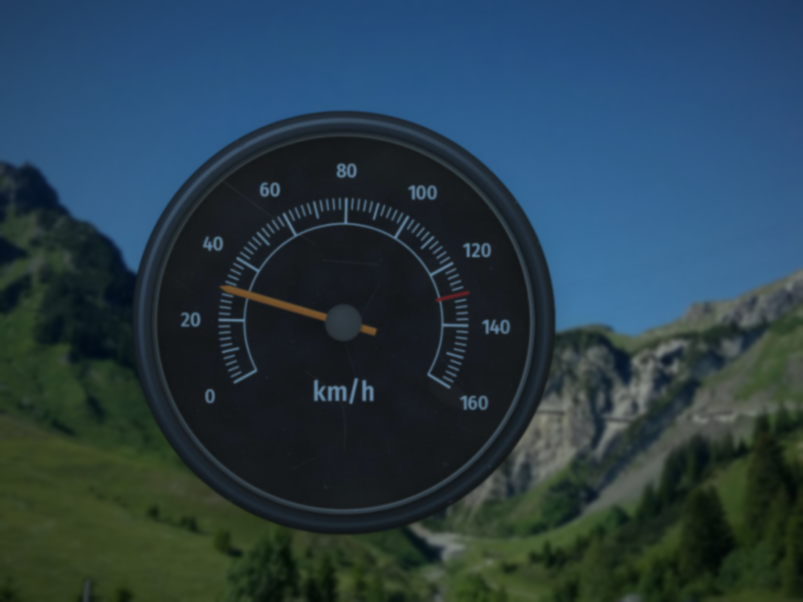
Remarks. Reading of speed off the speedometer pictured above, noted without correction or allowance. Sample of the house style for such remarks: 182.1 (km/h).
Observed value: 30 (km/h)
